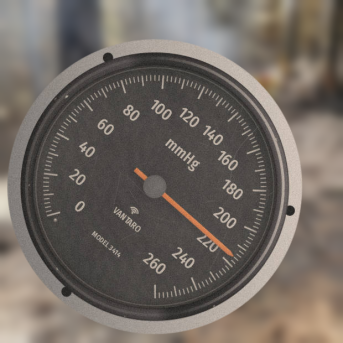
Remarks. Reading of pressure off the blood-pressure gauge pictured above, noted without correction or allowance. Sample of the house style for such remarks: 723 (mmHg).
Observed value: 216 (mmHg)
